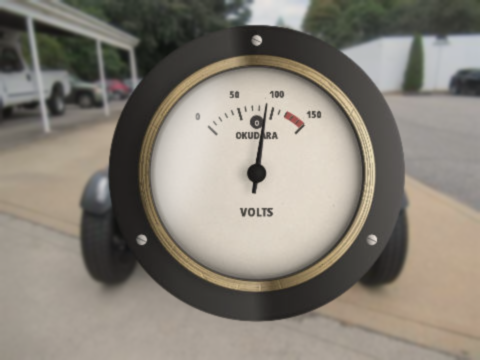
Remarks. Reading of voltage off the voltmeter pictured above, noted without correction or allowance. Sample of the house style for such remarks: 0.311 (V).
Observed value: 90 (V)
